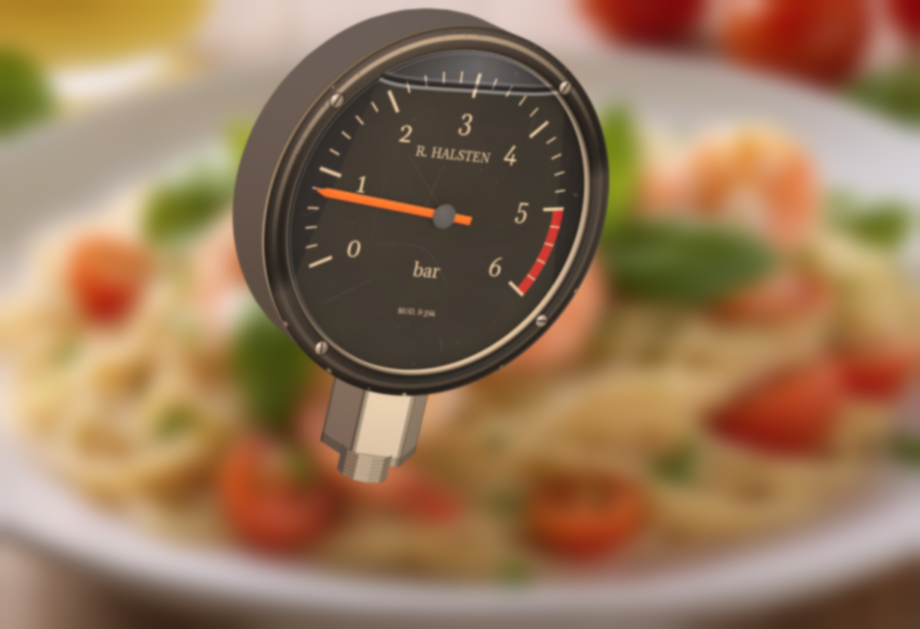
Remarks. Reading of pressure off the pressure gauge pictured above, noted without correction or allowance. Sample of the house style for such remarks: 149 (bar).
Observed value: 0.8 (bar)
